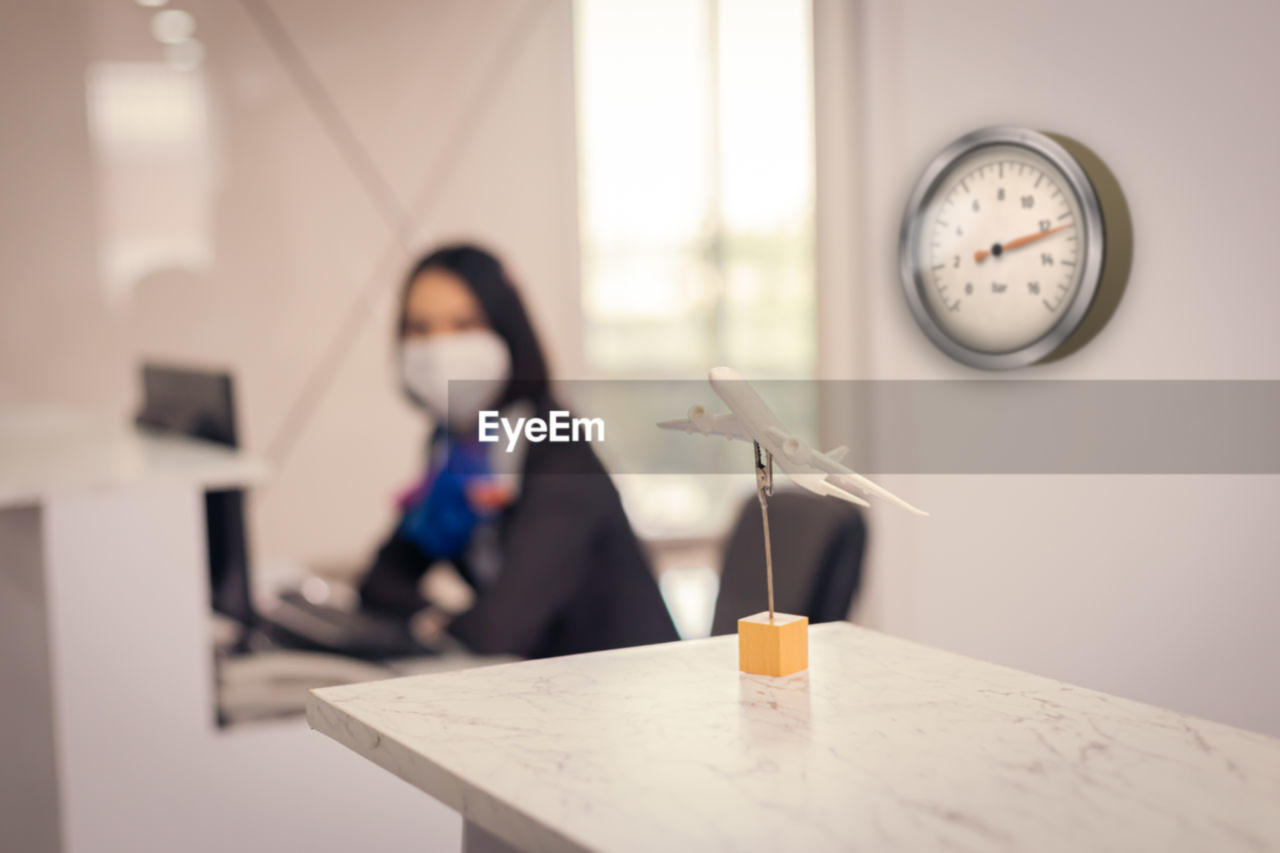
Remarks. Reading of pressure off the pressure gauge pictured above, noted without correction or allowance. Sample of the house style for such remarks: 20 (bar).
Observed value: 12.5 (bar)
